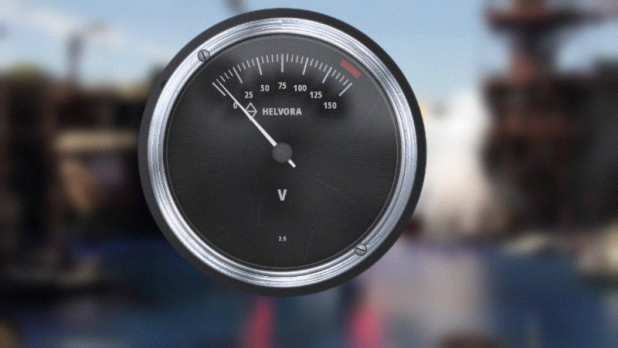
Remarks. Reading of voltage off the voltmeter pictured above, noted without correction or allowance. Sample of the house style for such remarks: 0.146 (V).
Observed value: 5 (V)
